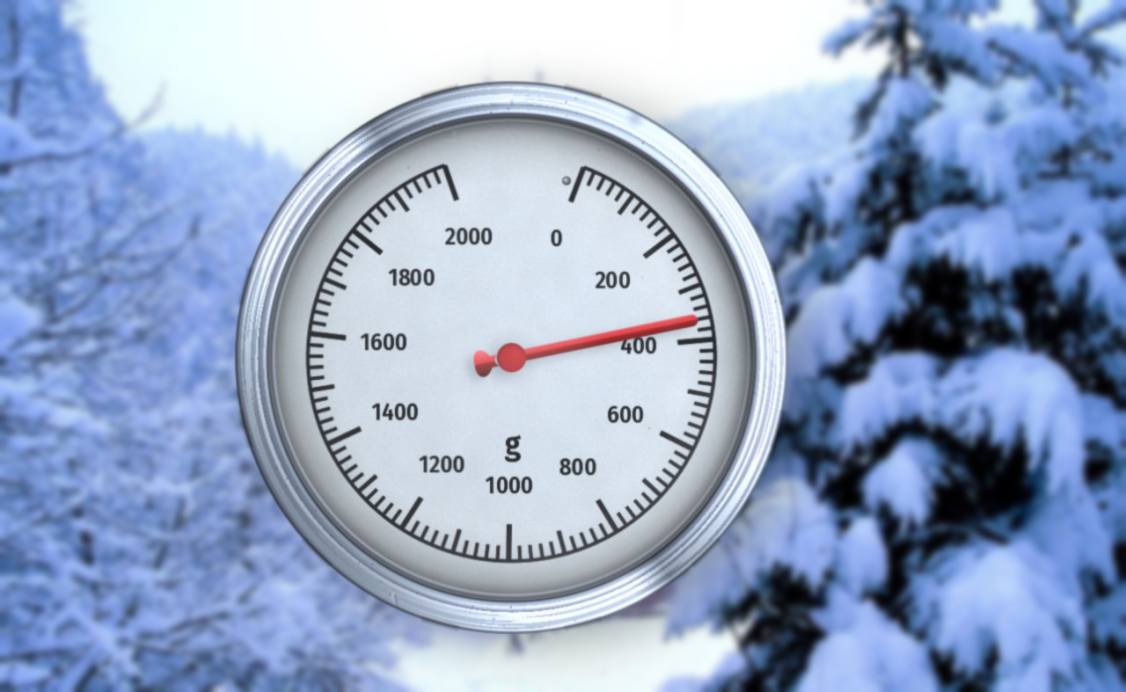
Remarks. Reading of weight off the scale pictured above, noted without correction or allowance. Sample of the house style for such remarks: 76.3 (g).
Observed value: 360 (g)
